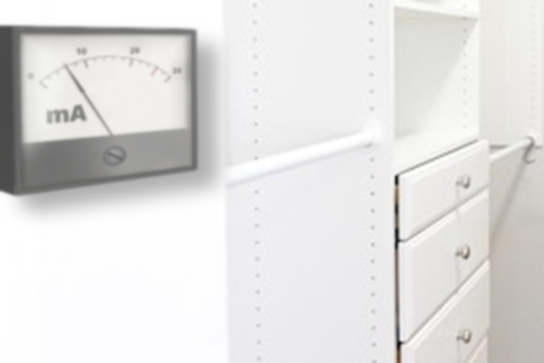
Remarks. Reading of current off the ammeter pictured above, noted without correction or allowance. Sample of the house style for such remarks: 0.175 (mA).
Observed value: 6 (mA)
